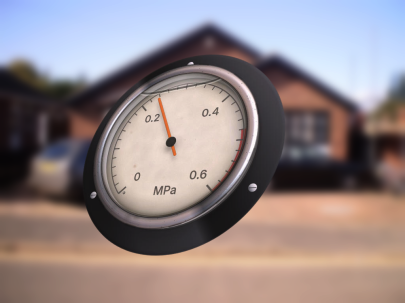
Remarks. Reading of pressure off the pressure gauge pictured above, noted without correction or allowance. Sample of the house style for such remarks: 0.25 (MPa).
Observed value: 0.24 (MPa)
